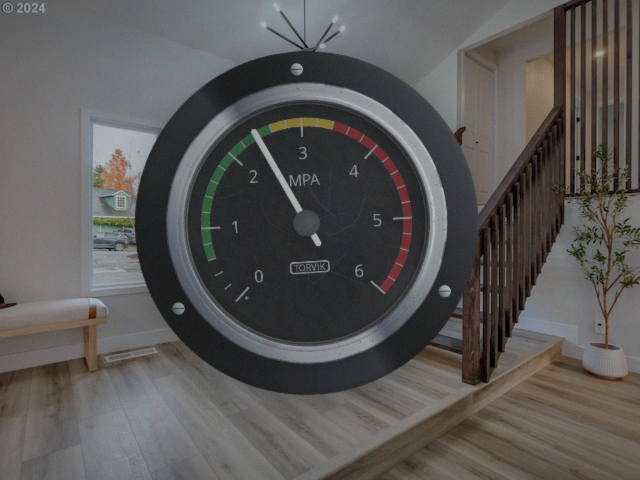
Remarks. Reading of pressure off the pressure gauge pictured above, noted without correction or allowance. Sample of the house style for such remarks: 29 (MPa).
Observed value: 2.4 (MPa)
